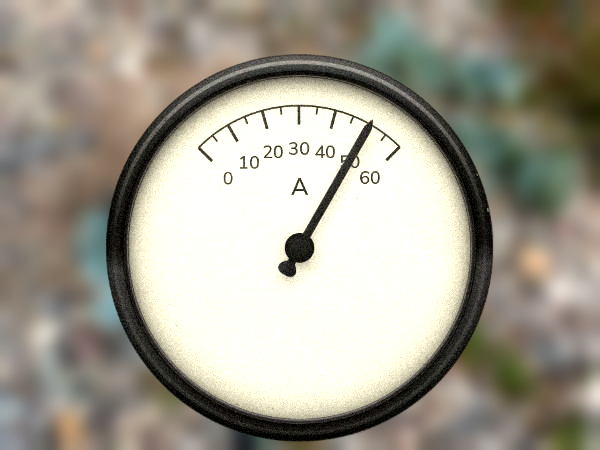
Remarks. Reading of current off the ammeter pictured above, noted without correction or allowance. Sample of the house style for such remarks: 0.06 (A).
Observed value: 50 (A)
